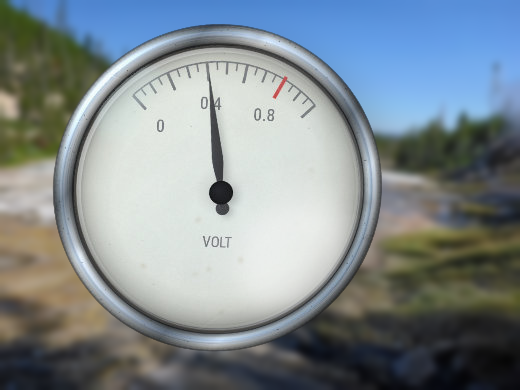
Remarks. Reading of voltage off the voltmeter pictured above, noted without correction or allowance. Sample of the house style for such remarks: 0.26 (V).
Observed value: 0.4 (V)
